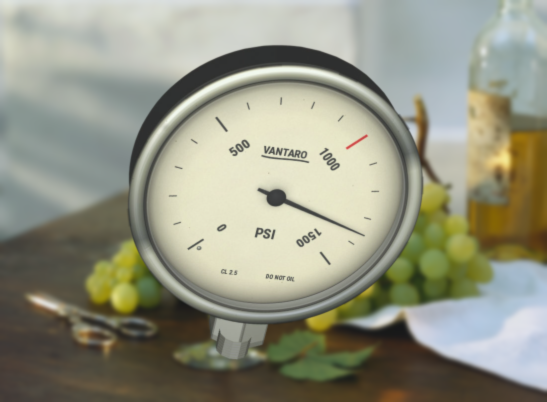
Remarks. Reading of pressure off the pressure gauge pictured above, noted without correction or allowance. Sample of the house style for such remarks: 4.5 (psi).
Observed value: 1350 (psi)
